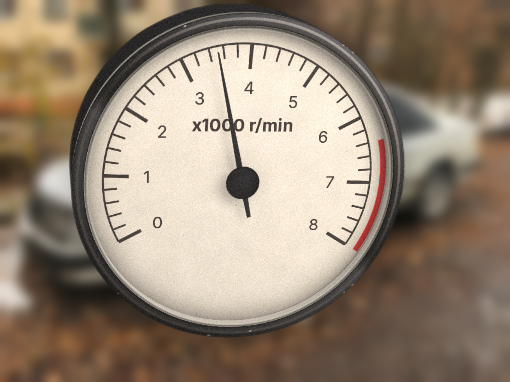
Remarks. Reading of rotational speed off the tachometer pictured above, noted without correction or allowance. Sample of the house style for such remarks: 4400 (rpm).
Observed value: 3500 (rpm)
